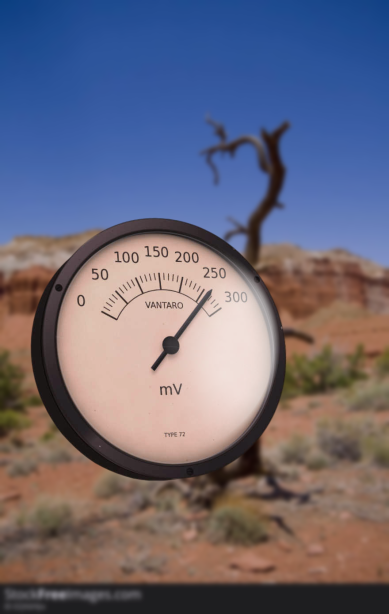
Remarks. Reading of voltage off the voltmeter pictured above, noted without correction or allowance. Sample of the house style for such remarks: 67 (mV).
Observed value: 260 (mV)
